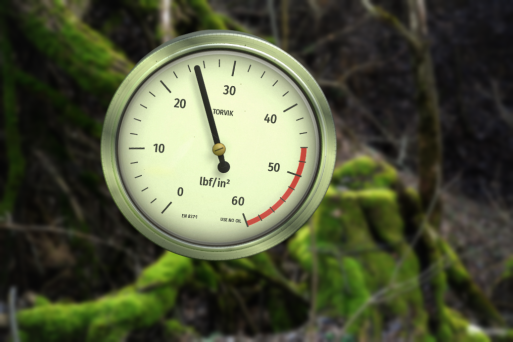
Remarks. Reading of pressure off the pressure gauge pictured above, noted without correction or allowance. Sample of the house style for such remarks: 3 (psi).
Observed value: 25 (psi)
